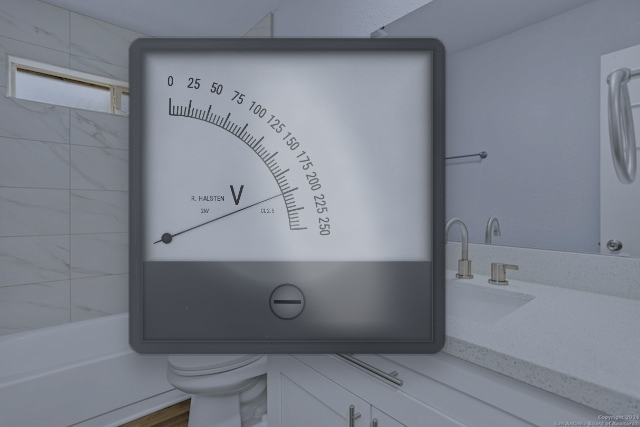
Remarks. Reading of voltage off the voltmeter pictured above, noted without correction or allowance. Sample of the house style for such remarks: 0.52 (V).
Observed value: 200 (V)
